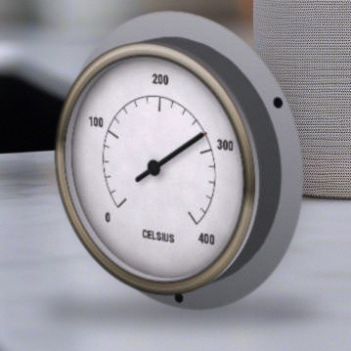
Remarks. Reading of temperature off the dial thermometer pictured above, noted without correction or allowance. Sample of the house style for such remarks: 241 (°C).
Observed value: 280 (°C)
